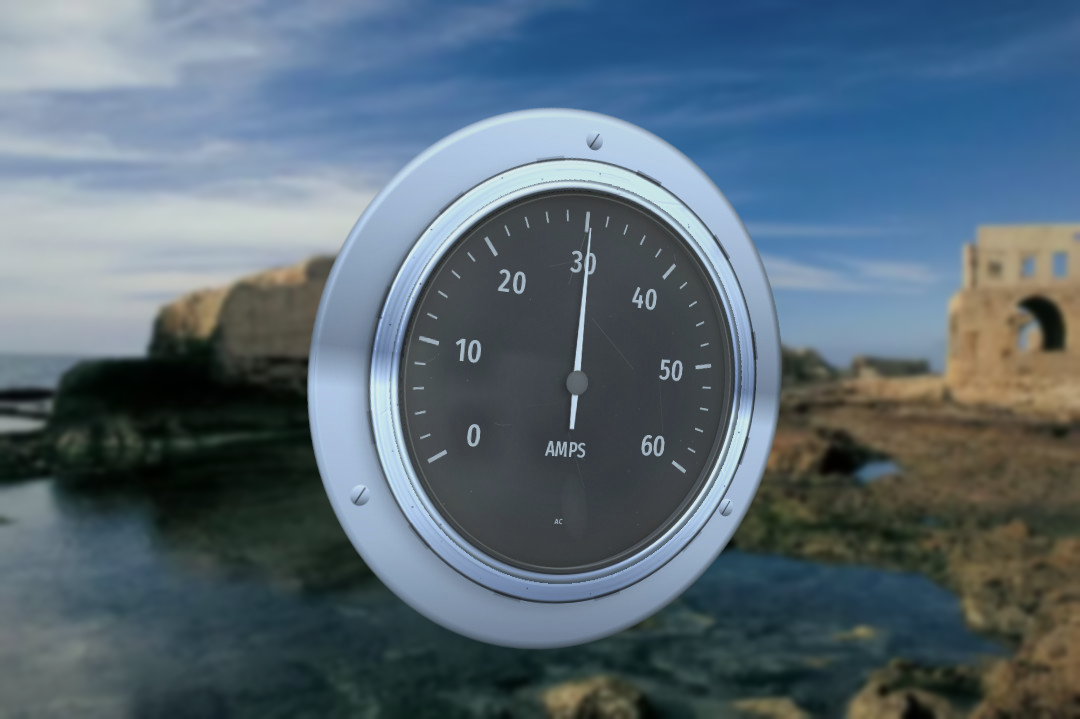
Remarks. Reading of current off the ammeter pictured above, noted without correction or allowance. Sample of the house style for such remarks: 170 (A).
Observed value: 30 (A)
